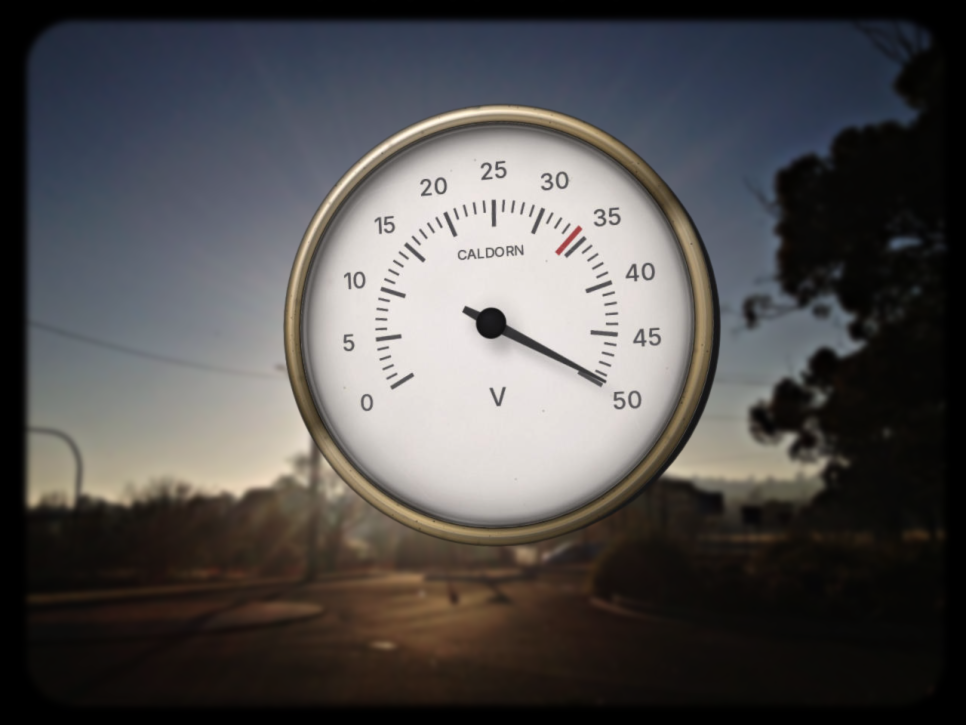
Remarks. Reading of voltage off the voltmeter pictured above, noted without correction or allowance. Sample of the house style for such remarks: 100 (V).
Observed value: 49.5 (V)
